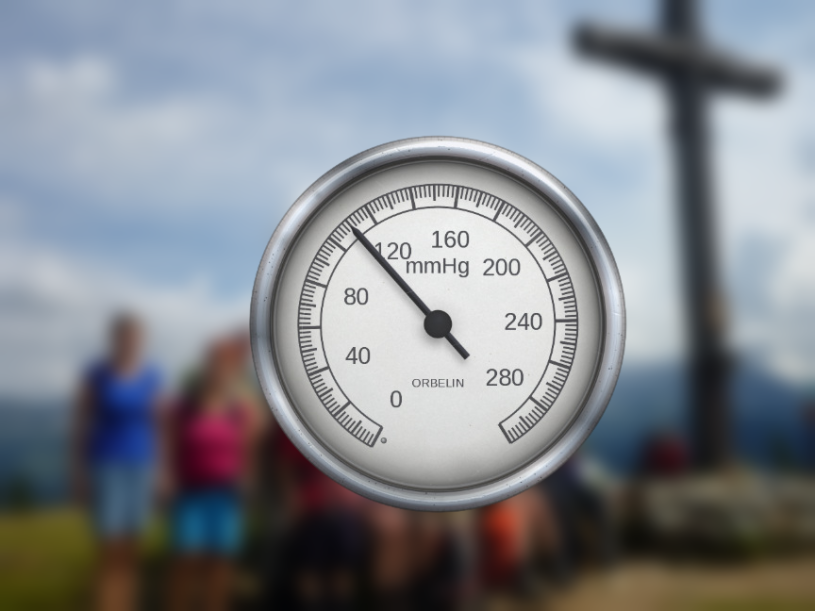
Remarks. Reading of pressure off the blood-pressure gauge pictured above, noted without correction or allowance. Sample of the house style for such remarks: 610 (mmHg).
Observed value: 110 (mmHg)
